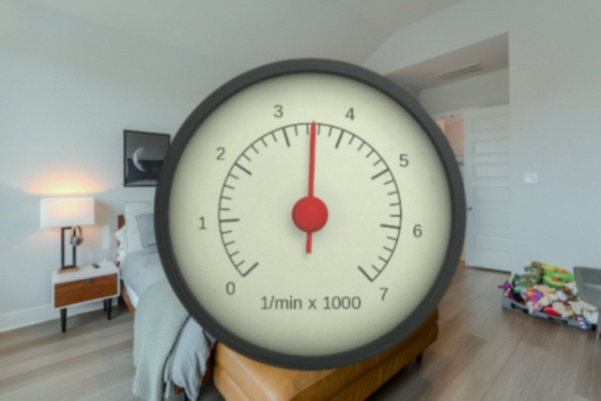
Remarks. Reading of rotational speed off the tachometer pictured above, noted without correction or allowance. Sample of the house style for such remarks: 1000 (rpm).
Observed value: 3500 (rpm)
